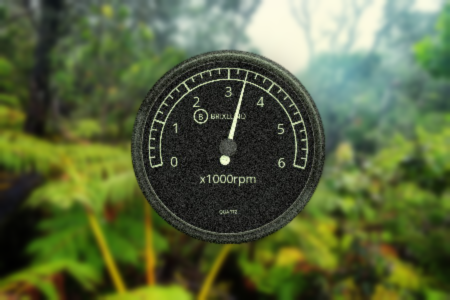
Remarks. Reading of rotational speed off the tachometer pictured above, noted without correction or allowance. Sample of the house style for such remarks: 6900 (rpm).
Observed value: 3400 (rpm)
